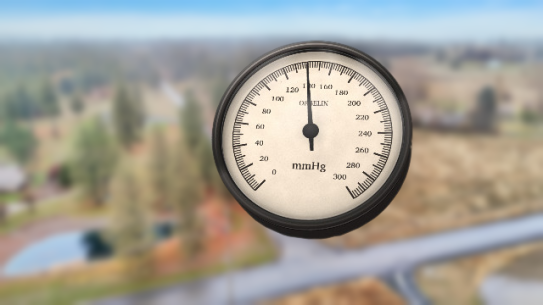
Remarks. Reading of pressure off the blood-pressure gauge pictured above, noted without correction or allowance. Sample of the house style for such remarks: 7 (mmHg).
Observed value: 140 (mmHg)
